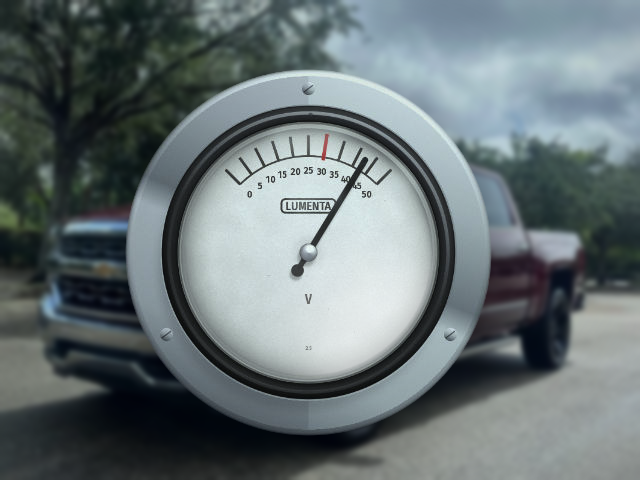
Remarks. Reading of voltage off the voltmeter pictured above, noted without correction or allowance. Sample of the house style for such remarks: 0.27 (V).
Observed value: 42.5 (V)
